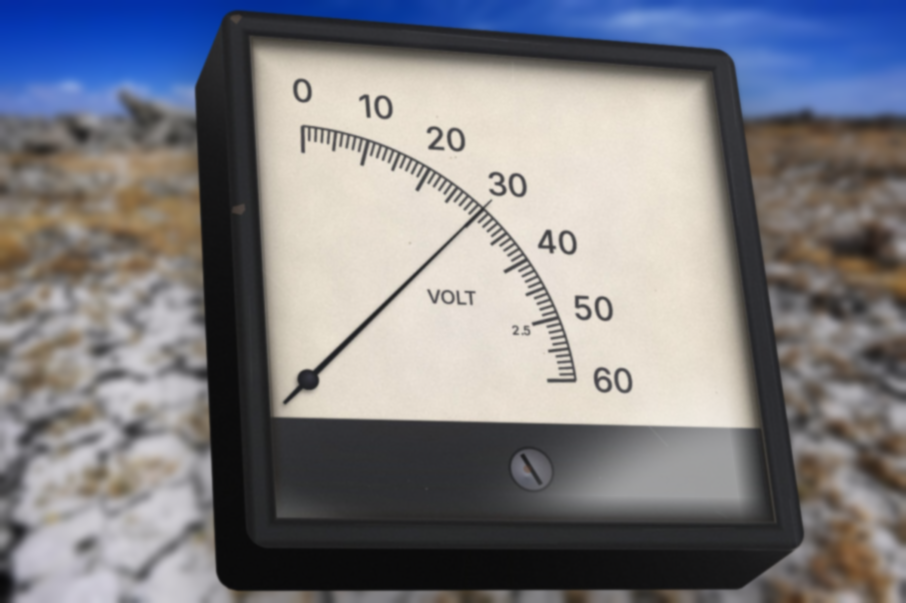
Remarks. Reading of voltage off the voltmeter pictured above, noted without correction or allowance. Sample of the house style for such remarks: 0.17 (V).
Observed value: 30 (V)
